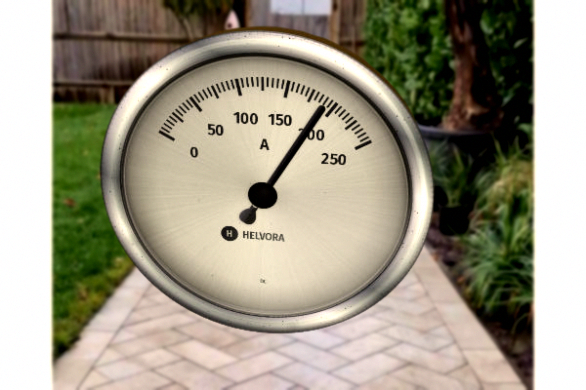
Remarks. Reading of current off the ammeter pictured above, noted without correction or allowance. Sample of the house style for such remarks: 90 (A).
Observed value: 190 (A)
